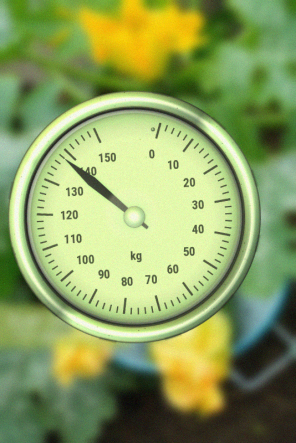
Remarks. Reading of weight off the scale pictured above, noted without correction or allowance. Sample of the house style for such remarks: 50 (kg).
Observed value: 138 (kg)
